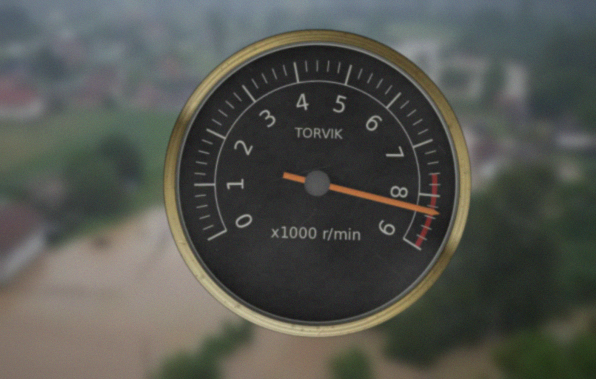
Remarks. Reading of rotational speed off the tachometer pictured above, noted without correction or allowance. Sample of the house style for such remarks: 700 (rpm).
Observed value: 8300 (rpm)
